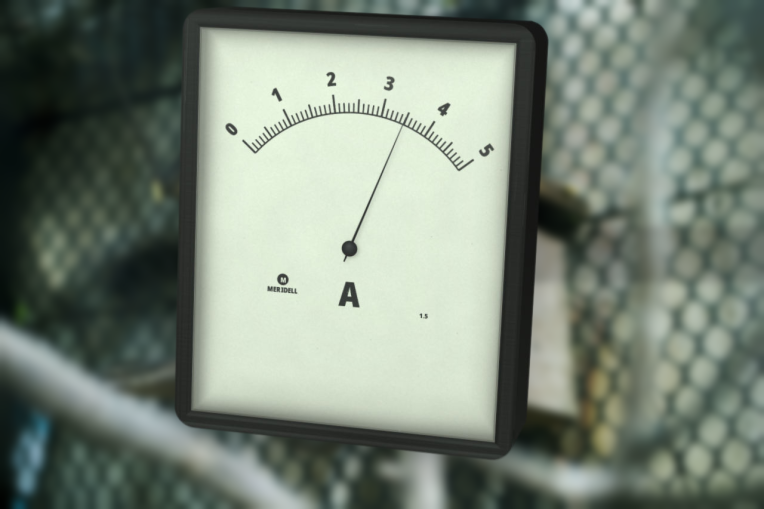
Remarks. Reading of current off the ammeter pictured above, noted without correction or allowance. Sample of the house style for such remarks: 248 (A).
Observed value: 3.5 (A)
